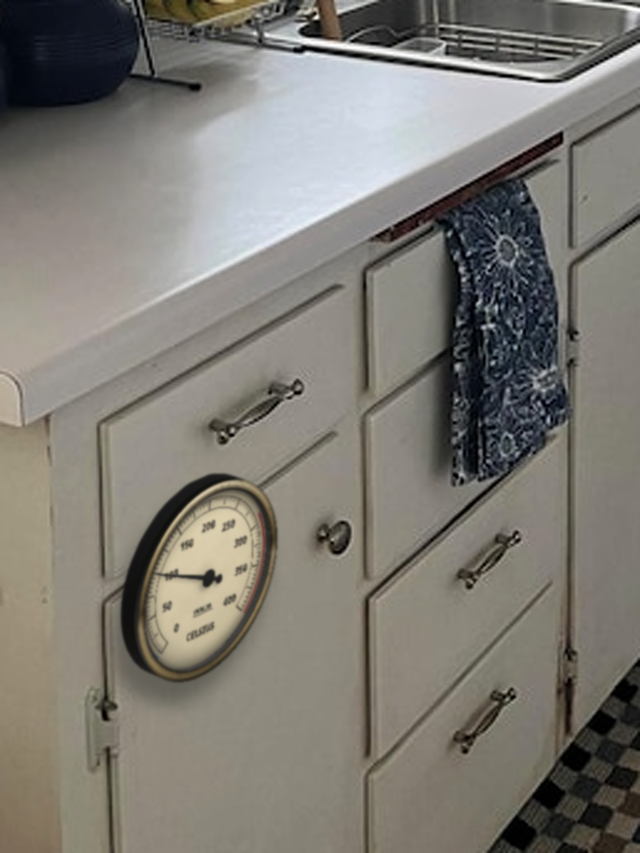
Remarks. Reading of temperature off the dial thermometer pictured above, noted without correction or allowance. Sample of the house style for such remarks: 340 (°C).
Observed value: 100 (°C)
